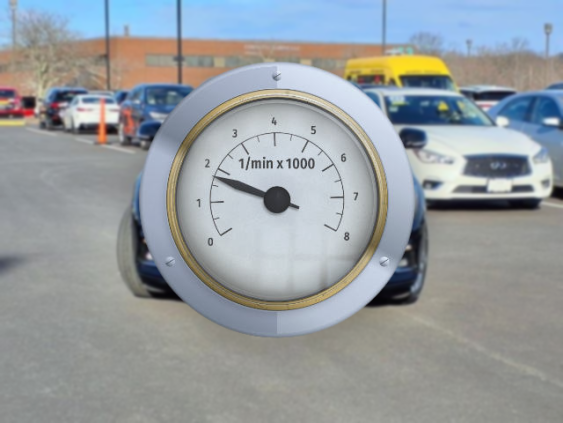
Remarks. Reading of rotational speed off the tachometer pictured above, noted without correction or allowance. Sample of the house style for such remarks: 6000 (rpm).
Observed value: 1750 (rpm)
